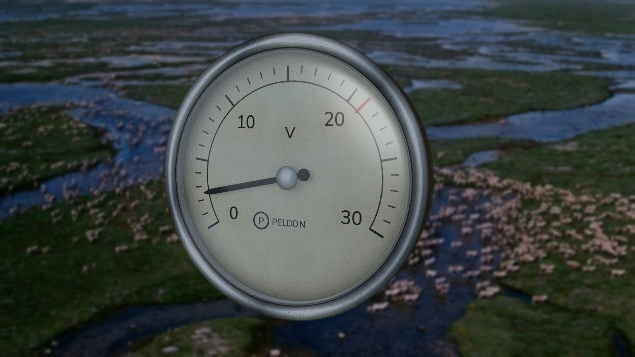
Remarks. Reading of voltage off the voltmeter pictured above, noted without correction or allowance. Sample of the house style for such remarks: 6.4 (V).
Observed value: 2.5 (V)
